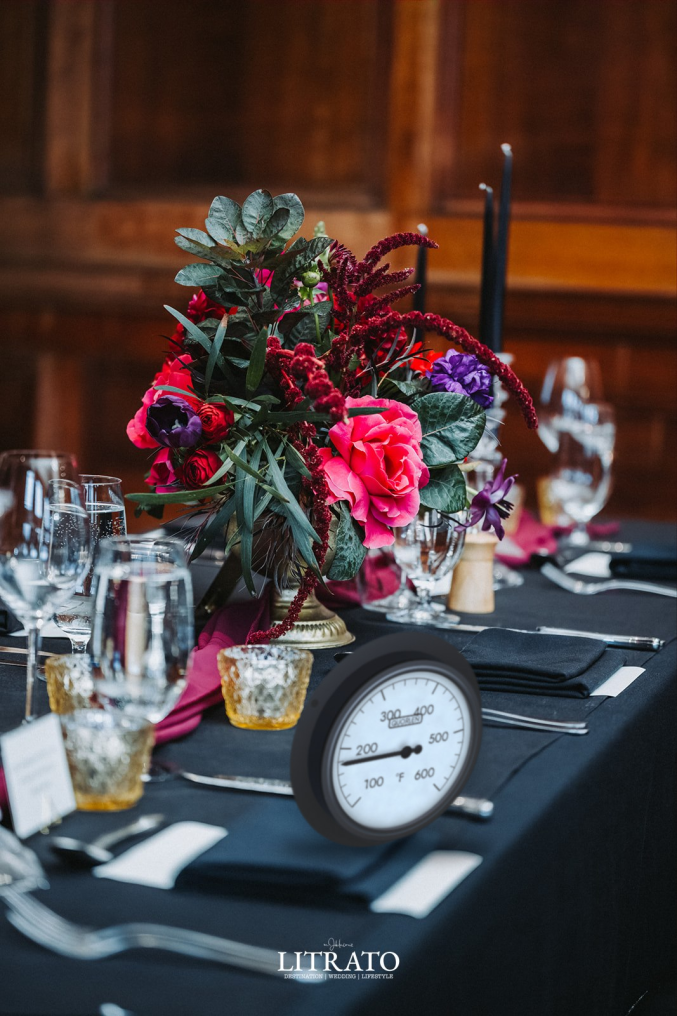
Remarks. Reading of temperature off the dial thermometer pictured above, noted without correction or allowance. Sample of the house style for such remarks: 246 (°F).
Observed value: 180 (°F)
